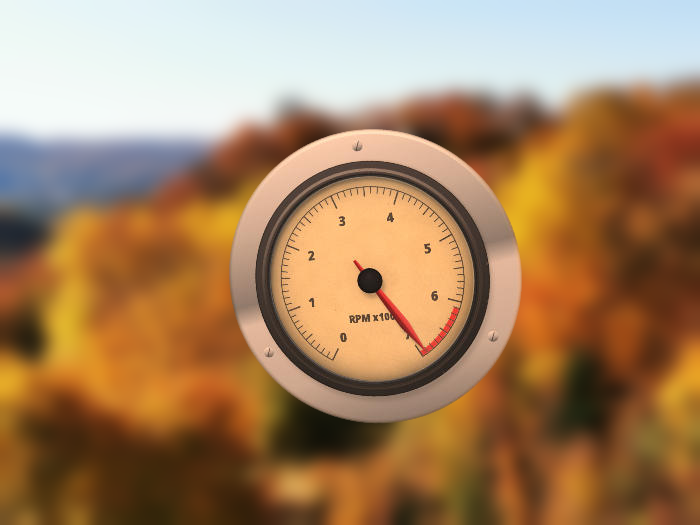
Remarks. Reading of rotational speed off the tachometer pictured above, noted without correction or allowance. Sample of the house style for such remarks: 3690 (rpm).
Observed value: 6900 (rpm)
